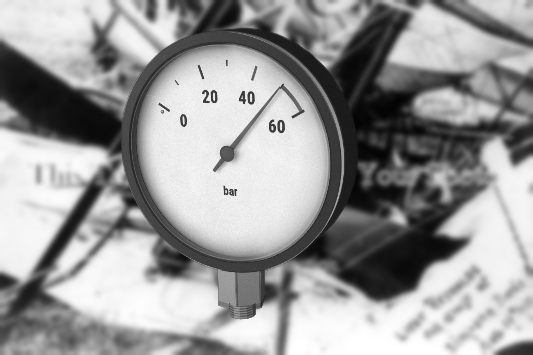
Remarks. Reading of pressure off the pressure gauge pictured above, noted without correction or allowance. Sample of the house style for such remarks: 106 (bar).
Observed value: 50 (bar)
